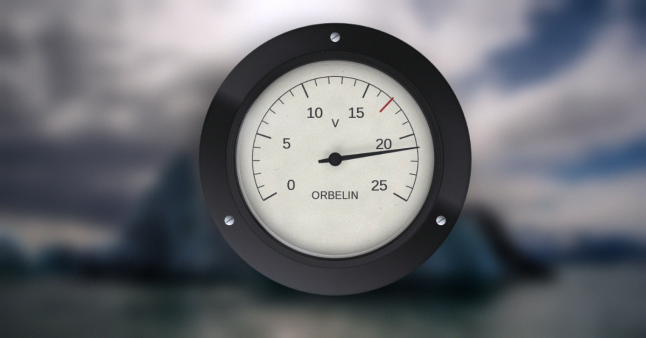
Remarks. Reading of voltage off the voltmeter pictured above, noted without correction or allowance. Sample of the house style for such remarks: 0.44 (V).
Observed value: 21 (V)
